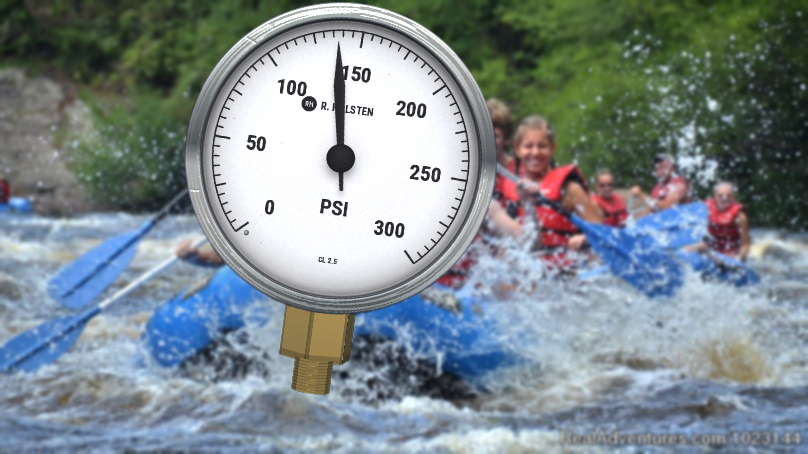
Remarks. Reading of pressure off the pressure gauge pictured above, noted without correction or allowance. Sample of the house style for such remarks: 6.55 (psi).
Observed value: 137.5 (psi)
